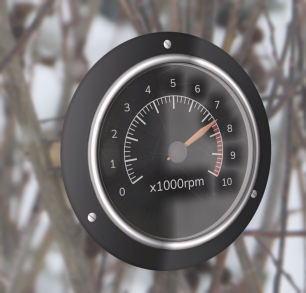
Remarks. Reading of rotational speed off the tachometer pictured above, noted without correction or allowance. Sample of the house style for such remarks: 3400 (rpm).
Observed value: 7400 (rpm)
